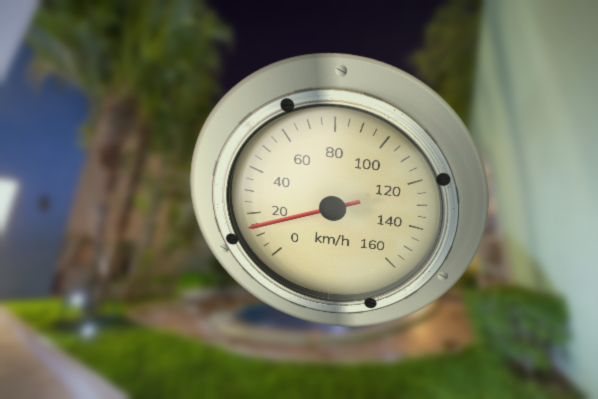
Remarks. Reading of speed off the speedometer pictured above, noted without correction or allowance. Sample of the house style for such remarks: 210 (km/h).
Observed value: 15 (km/h)
